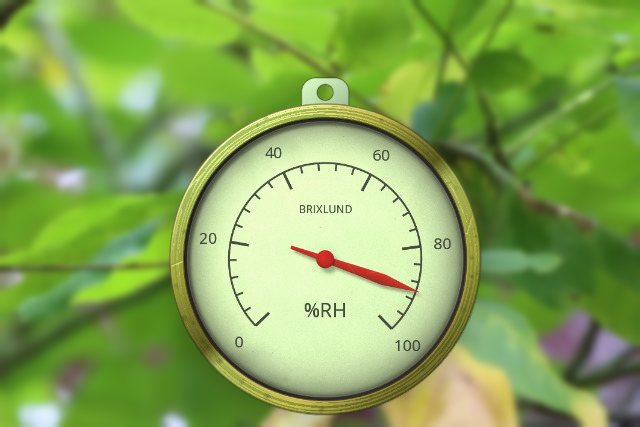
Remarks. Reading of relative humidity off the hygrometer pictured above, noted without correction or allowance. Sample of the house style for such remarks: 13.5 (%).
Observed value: 90 (%)
